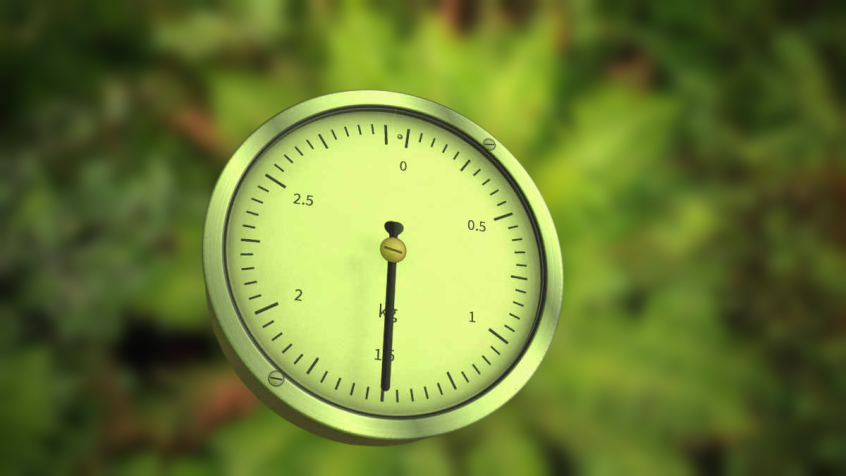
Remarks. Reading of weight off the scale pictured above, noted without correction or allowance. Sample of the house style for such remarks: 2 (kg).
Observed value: 1.5 (kg)
